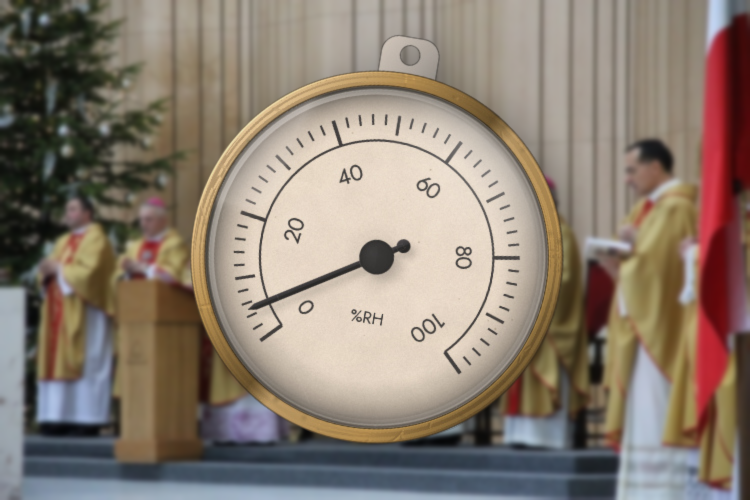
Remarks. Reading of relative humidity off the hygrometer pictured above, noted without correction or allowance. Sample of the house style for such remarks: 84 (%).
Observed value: 5 (%)
